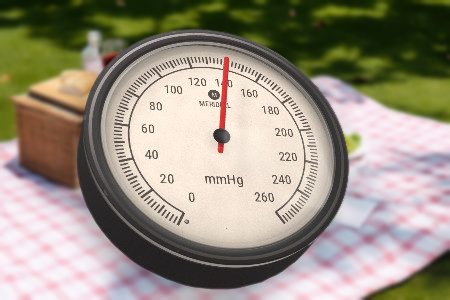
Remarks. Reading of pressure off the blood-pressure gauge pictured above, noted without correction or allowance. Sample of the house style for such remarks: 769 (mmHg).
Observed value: 140 (mmHg)
